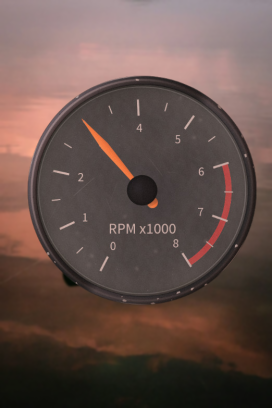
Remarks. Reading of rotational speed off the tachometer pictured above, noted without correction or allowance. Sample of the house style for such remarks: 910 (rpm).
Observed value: 3000 (rpm)
